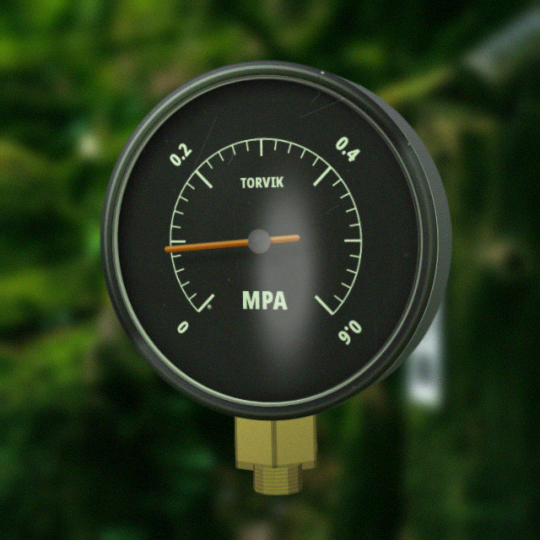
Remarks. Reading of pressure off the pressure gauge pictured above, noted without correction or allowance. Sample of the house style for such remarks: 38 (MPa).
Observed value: 0.09 (MPa)
